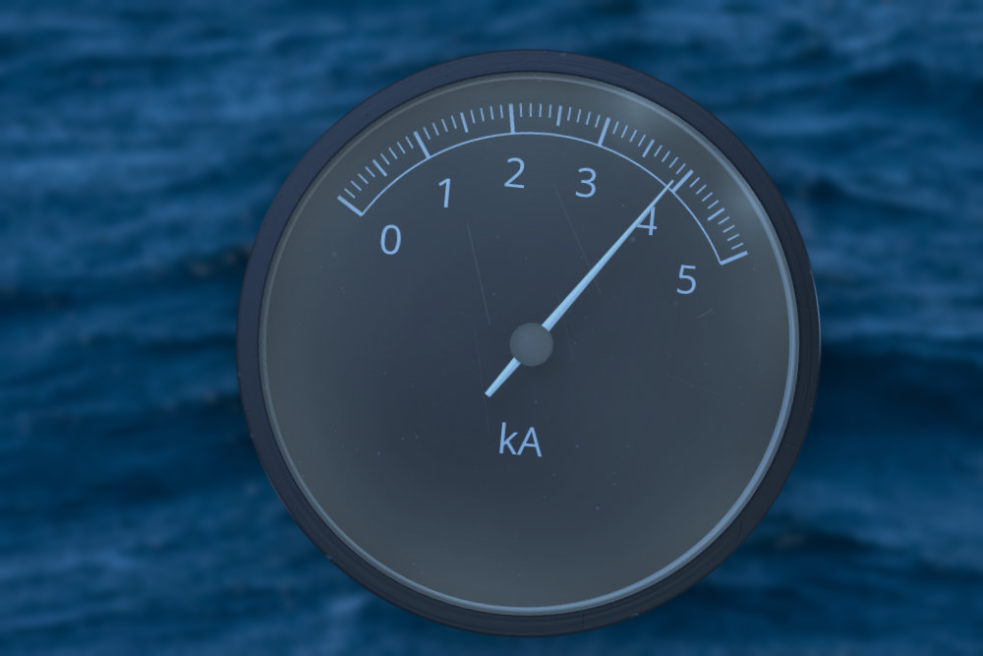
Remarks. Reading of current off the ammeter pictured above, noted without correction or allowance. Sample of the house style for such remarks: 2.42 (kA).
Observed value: 3.9 (kA)
